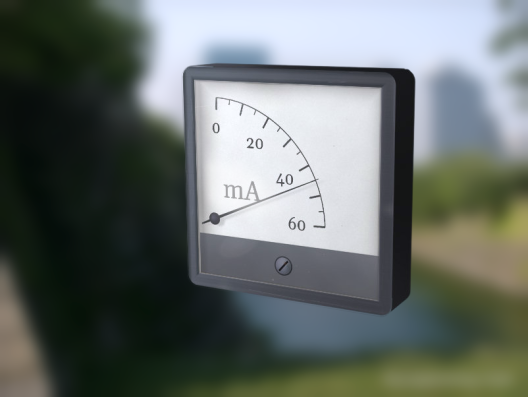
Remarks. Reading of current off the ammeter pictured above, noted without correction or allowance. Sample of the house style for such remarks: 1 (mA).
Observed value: 45 (mA)
